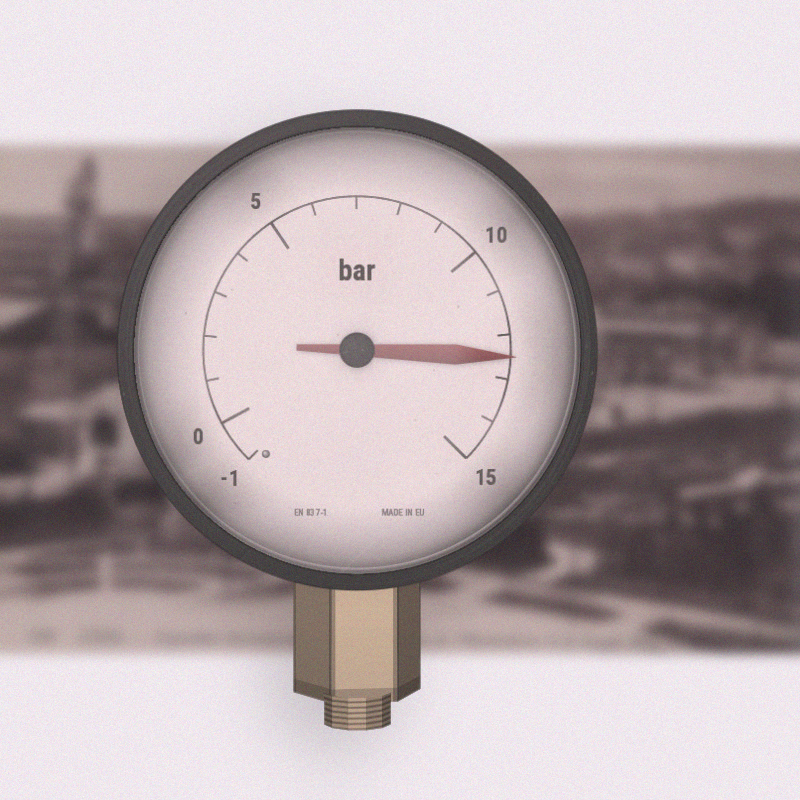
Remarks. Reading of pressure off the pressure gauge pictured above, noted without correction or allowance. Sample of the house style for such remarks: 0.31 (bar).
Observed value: 12.5 (bar)
